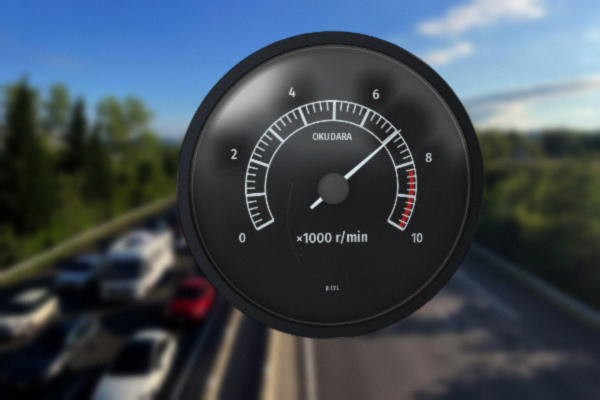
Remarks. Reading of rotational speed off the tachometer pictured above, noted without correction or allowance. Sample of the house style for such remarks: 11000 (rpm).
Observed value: 7000 (rpm)
